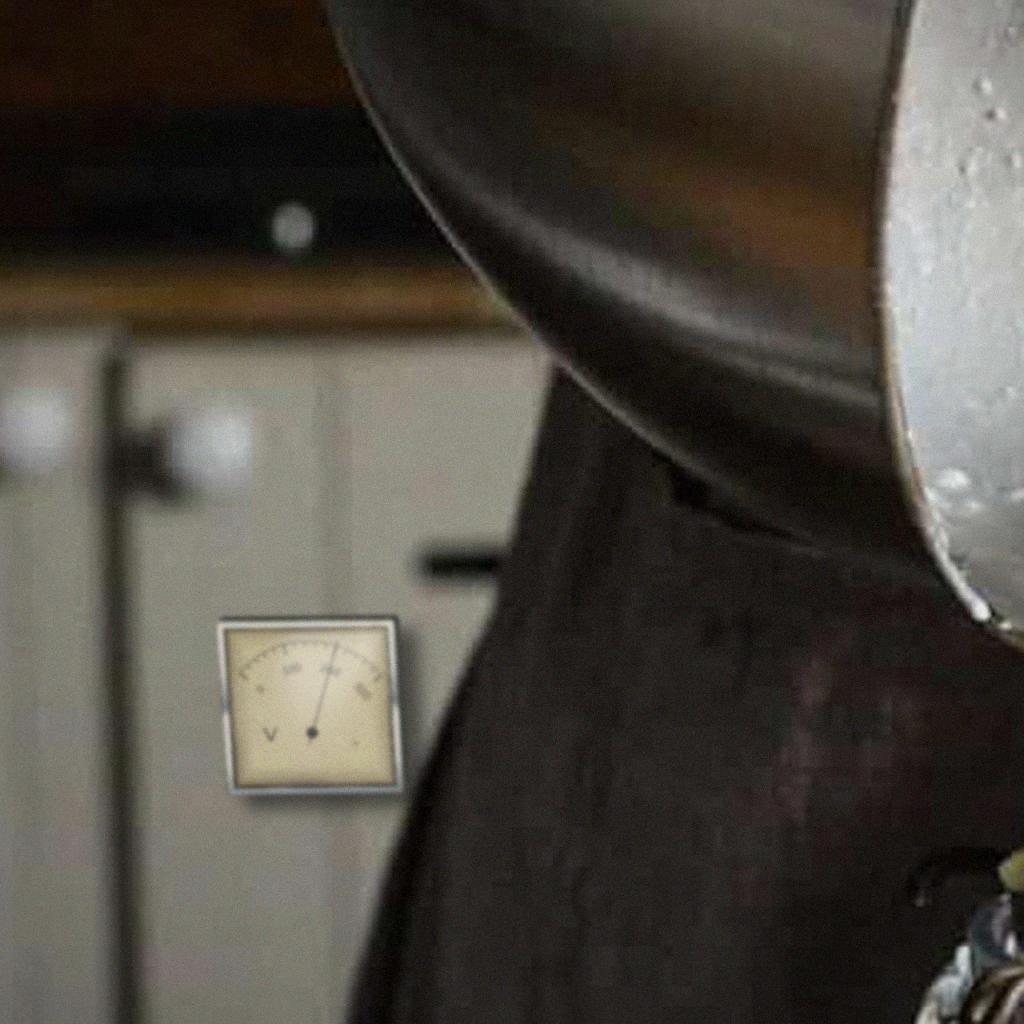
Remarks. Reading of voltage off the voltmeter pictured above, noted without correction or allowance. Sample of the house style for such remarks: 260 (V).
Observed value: 200 (V)
